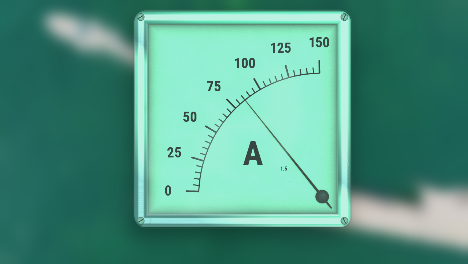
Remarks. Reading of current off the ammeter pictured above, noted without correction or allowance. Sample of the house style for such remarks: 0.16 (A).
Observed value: 85 (A)
